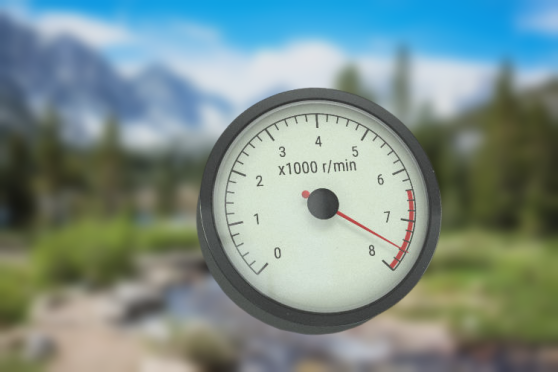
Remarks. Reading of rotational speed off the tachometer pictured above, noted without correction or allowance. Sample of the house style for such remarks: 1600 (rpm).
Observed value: 7600 (rpm)
